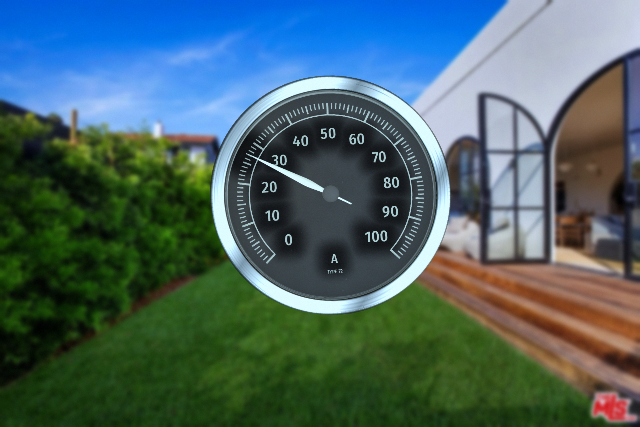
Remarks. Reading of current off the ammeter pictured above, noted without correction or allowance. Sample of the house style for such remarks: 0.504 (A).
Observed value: 27 (A)
